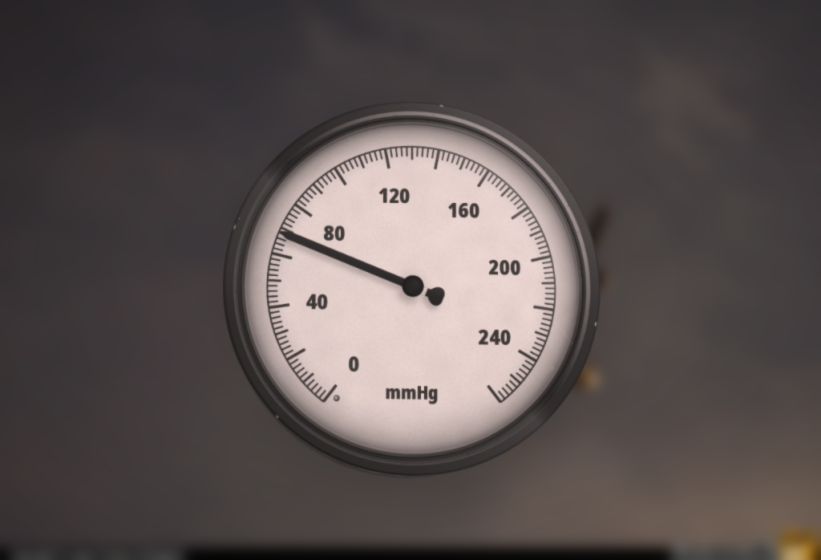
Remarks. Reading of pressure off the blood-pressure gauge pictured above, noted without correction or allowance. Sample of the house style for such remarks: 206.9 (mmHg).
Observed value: 68 (mmHg)
